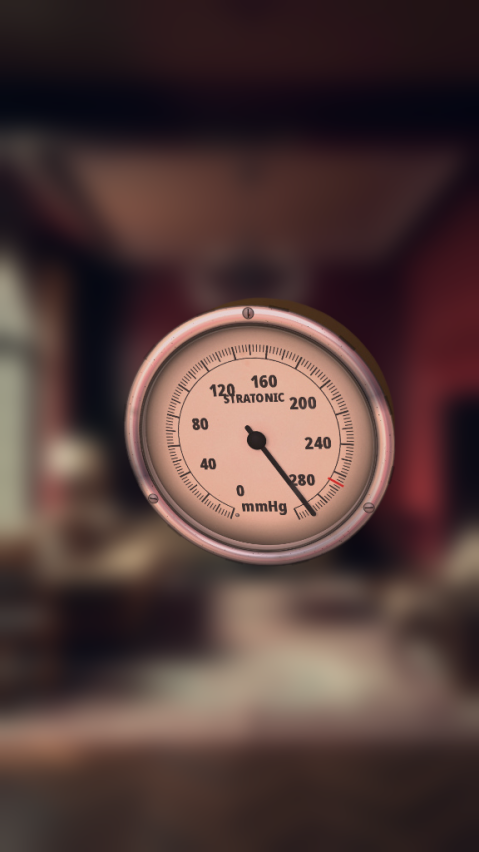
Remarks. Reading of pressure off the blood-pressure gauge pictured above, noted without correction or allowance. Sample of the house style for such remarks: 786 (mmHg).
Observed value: 290 (mmHg)
